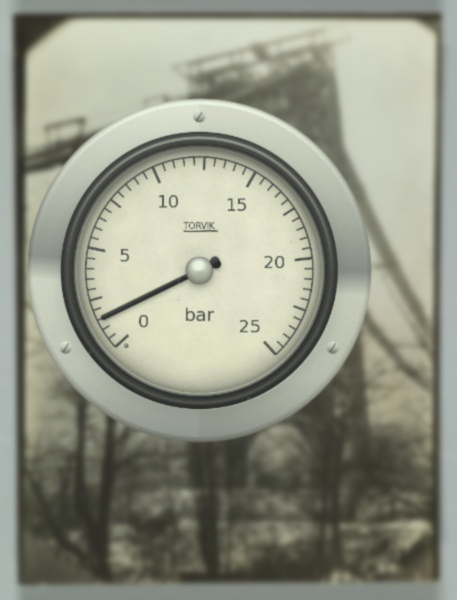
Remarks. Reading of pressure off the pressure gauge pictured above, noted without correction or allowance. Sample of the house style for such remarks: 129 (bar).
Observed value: 1.5 (bar)
